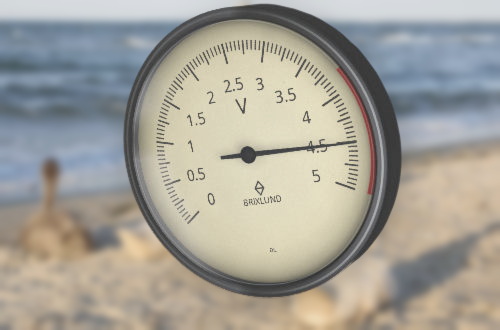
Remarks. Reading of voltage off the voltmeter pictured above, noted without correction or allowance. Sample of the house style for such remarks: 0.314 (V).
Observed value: 4.5 (V)
